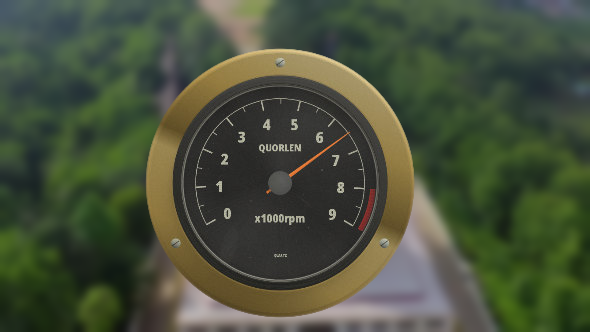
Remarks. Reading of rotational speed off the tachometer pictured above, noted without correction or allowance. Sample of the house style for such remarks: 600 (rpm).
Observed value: 6500 (rpm)
